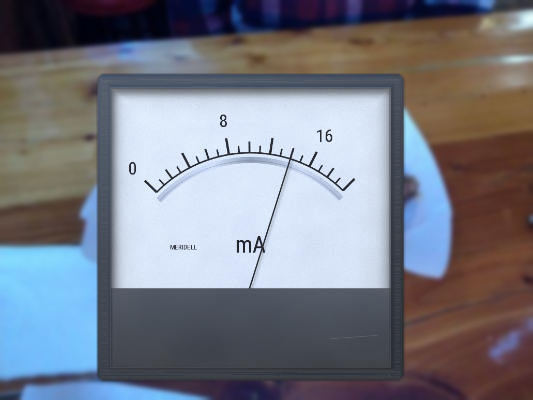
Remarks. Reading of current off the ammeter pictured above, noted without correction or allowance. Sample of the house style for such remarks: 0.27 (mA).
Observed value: 14 (mA)
